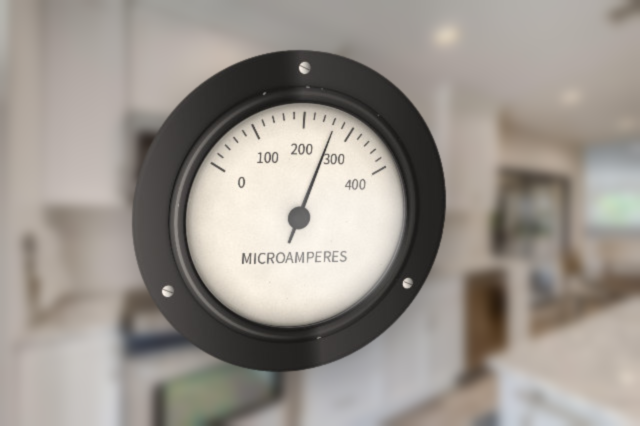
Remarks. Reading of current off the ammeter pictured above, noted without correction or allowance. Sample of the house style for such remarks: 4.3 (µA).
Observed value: 260 (µA)
